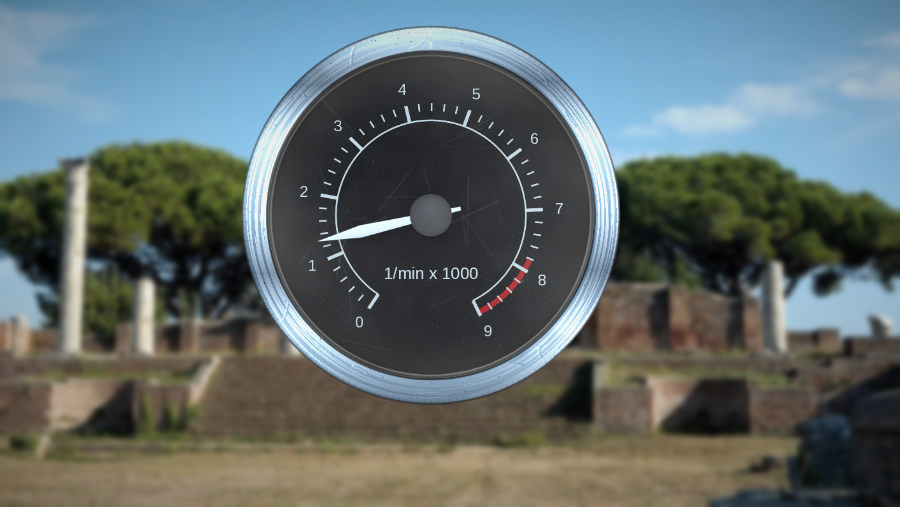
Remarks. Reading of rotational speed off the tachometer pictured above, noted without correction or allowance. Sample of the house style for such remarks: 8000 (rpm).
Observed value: 1300 (rpm)
